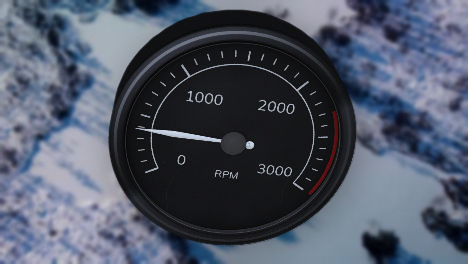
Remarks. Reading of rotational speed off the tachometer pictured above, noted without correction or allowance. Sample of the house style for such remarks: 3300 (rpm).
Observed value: 400 (rpm)
